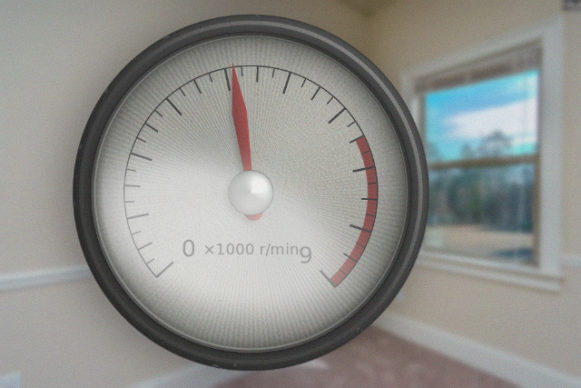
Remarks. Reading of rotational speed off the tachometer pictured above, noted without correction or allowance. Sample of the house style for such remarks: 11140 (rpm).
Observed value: 4125 (rpm)
